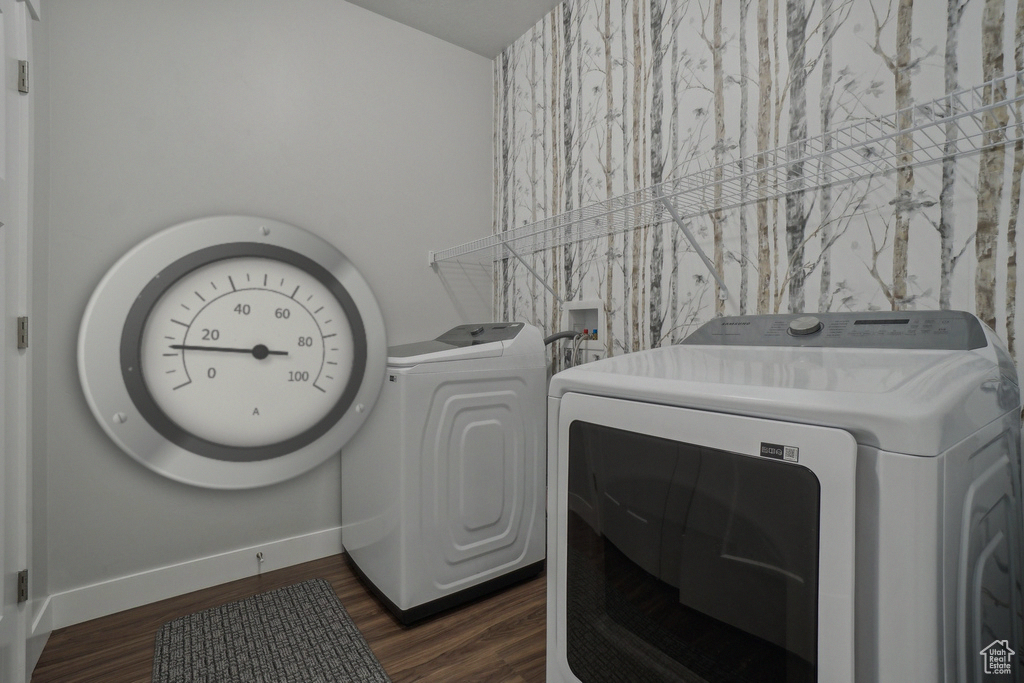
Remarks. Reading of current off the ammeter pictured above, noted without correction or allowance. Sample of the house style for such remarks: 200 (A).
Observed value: 12.5 (A)
